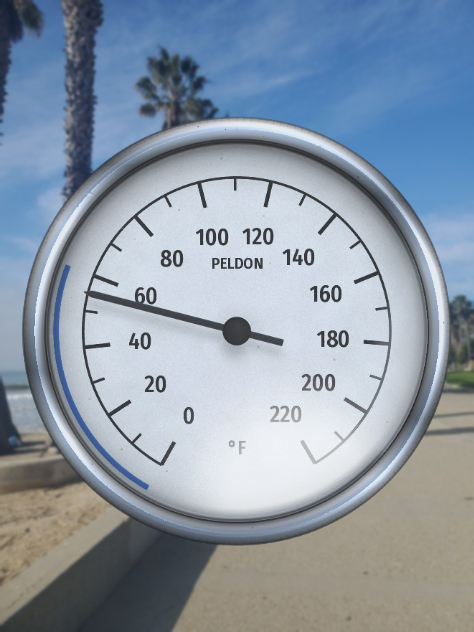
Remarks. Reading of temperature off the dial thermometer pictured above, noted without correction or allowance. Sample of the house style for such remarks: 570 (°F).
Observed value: 55 (°F)
